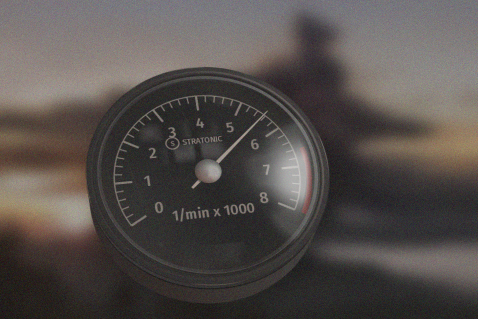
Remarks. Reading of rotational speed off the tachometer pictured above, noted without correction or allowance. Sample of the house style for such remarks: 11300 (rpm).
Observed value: 5600 (rpm)
